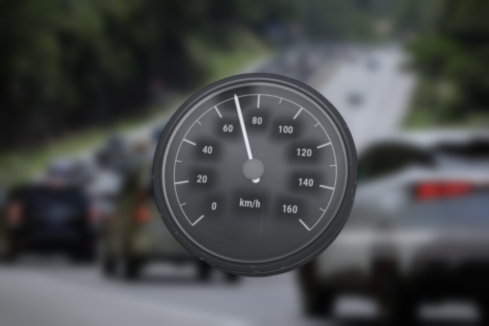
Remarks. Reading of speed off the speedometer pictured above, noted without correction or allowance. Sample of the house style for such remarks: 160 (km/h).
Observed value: 70 (km/h)
